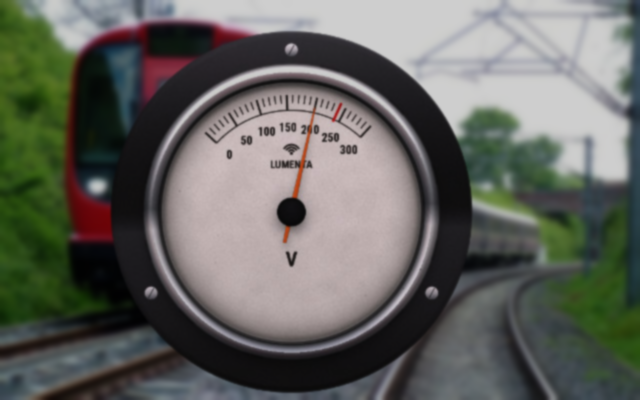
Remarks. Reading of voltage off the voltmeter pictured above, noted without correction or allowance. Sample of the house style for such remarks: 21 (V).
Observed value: 200 (V)
